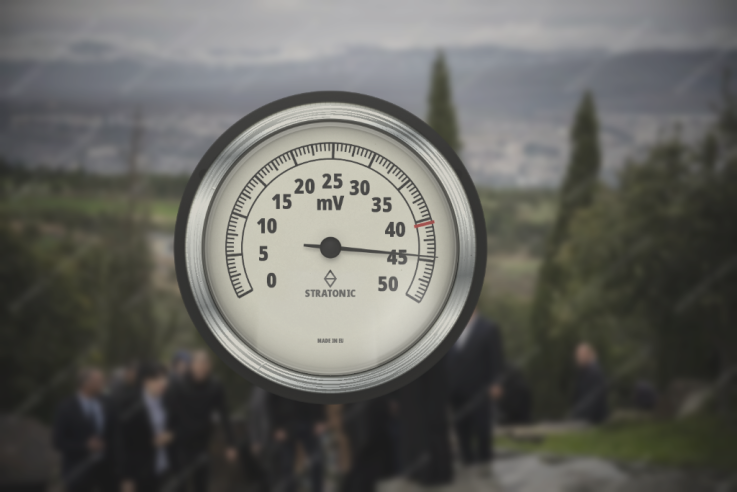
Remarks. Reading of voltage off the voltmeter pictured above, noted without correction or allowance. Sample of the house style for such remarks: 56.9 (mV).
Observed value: 44.5 (mV)
